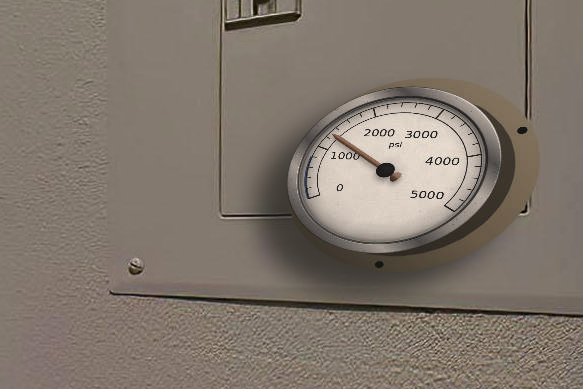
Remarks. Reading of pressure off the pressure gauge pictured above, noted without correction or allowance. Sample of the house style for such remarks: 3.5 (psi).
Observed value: 1300 (psi)
